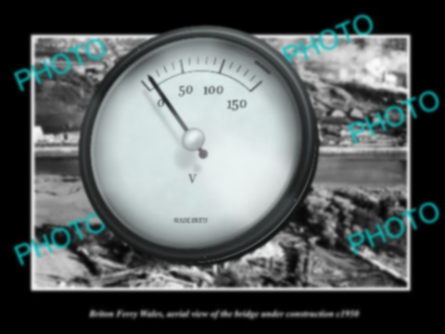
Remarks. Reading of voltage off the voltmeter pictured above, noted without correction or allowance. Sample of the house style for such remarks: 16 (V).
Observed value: 10 (V)
